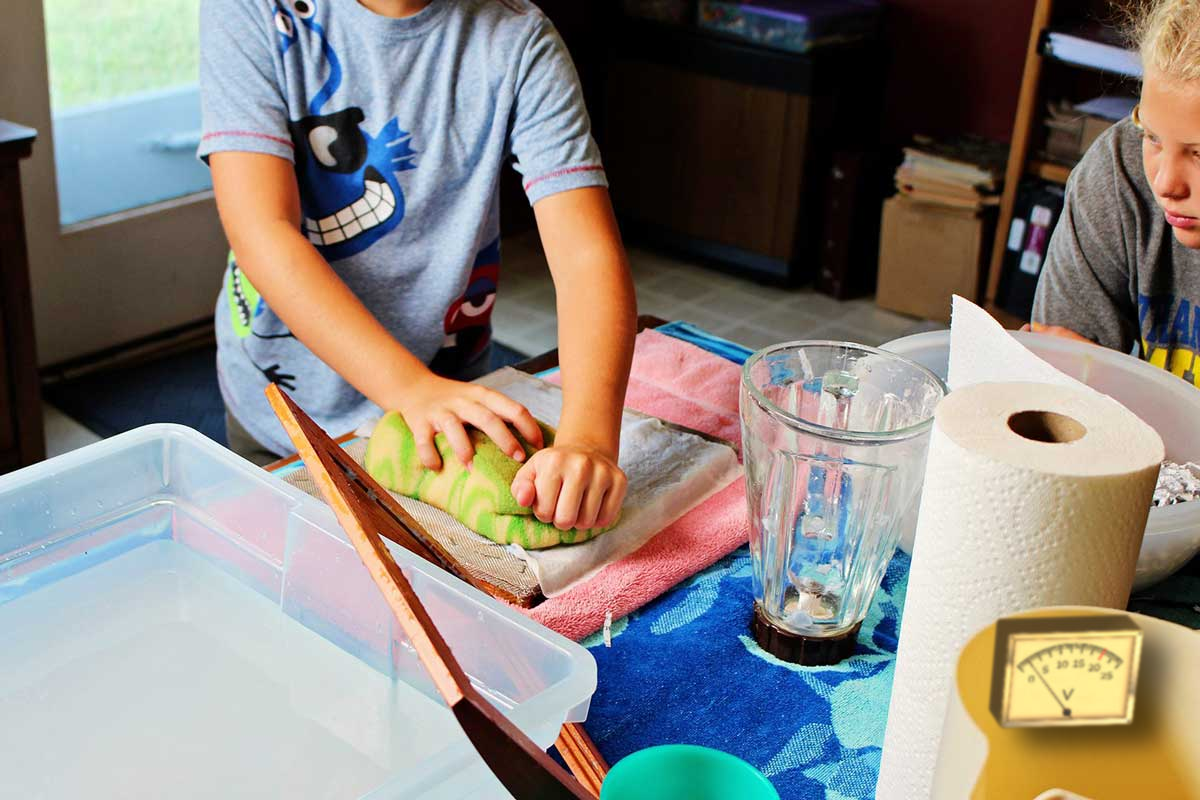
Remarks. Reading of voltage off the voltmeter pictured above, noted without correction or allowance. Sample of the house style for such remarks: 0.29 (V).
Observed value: 2.5 (V)
